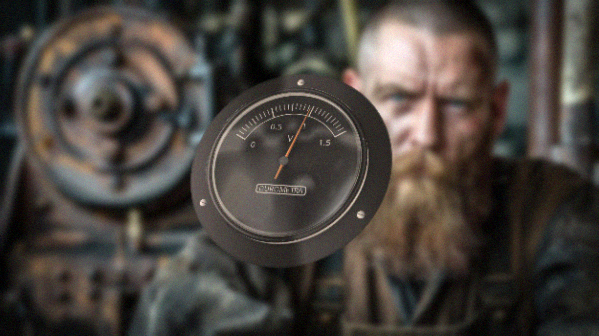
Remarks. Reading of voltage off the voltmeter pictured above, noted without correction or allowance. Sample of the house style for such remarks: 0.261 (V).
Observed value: 1 (V)
